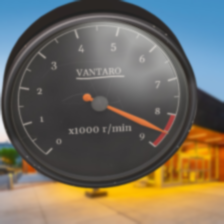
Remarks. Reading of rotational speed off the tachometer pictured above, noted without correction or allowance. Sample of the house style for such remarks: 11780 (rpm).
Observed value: 8500 (rpm)
